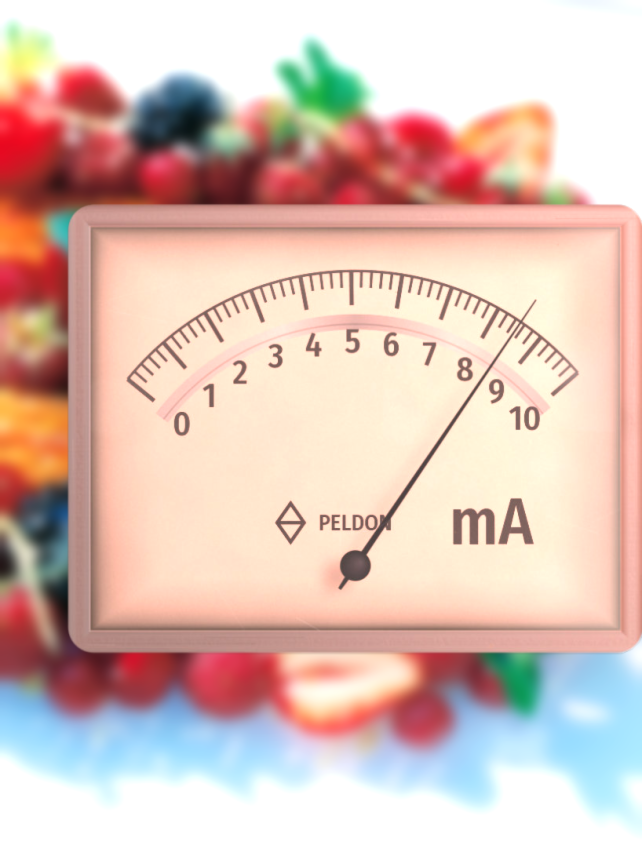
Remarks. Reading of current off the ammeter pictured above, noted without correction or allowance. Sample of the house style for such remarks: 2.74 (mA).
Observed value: 8.5 (mA)
